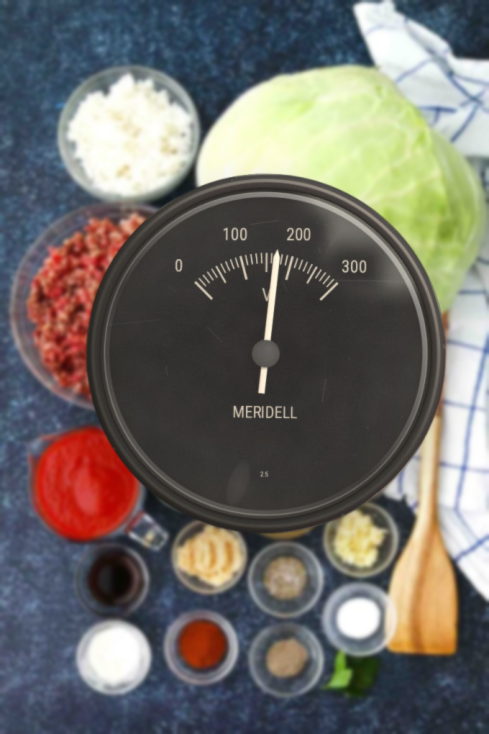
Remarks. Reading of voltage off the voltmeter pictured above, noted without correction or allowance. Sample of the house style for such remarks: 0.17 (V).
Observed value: 170 (V)
